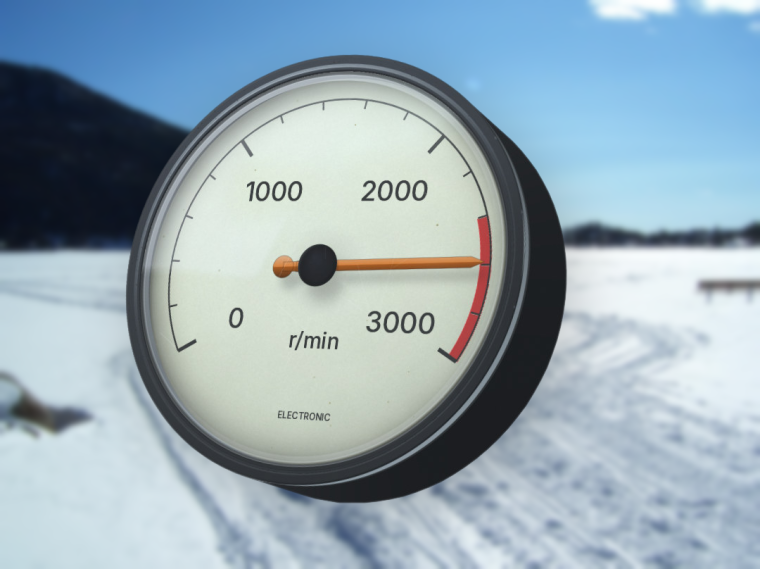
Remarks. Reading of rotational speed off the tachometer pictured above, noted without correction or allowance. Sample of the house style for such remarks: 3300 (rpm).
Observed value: 2600 (rpm)
